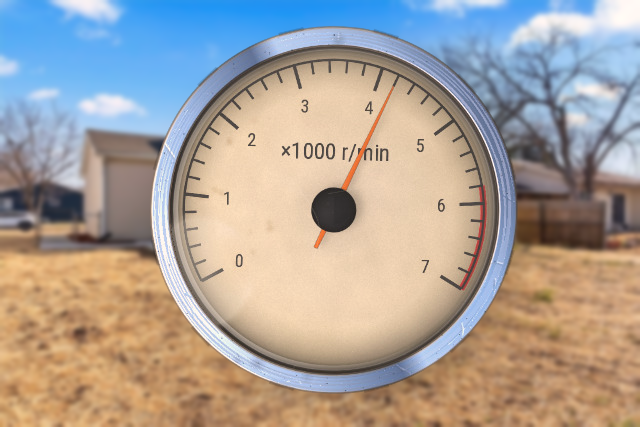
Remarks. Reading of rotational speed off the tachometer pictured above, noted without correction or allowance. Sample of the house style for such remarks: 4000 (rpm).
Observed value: 4200 (rpm)
